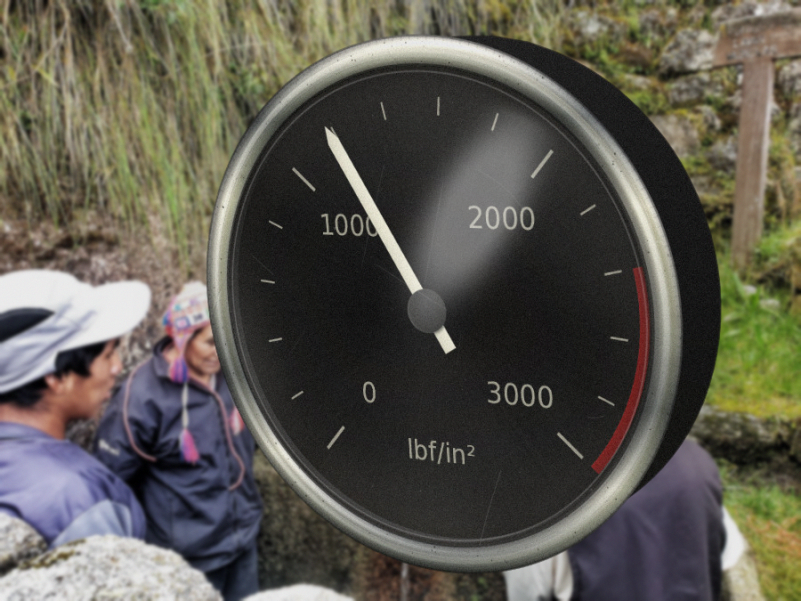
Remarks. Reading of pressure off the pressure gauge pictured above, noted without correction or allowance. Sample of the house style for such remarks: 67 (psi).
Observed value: 1200 (psi)
